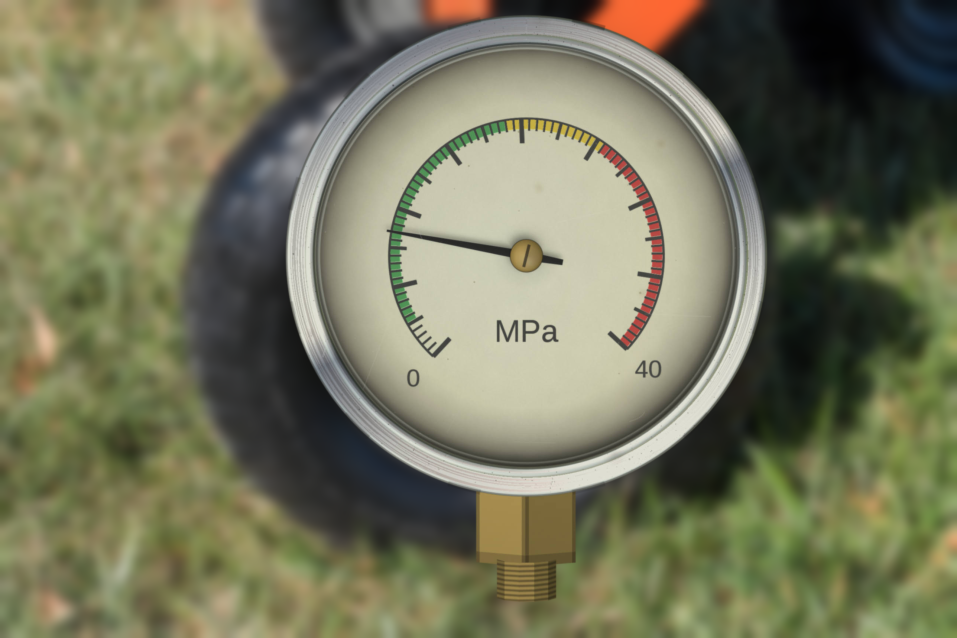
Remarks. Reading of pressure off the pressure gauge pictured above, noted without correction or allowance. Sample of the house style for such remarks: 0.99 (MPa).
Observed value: 8.5 (MPa)
